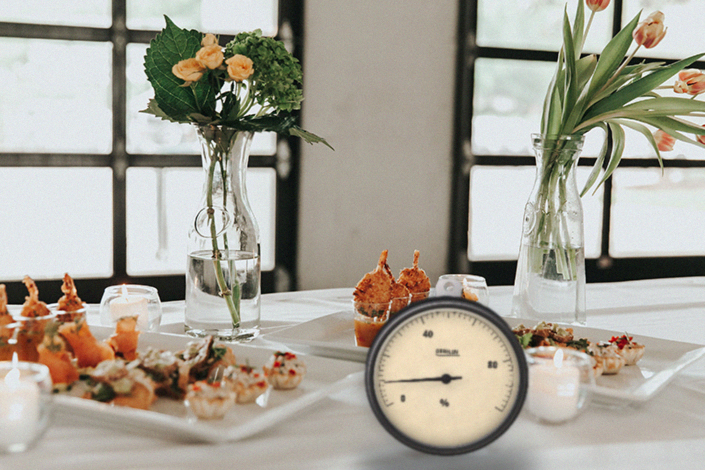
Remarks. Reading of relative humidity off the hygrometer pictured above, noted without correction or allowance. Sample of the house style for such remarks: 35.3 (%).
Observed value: 10 (%)
